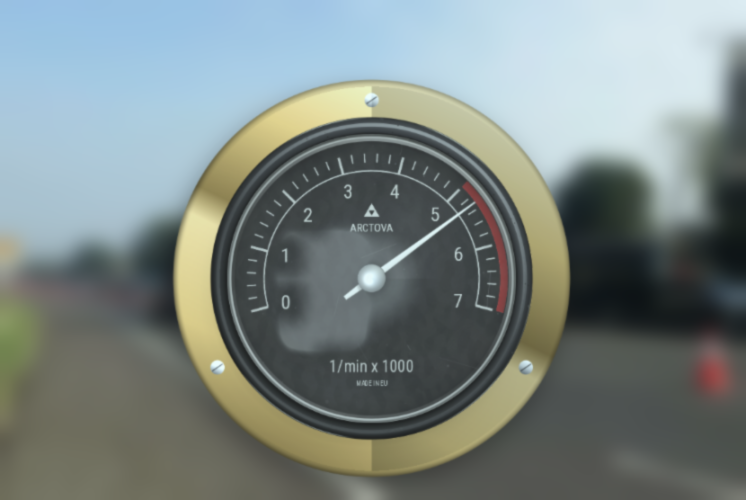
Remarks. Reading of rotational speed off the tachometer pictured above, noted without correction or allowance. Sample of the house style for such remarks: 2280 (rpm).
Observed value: 5300 (rpm)
